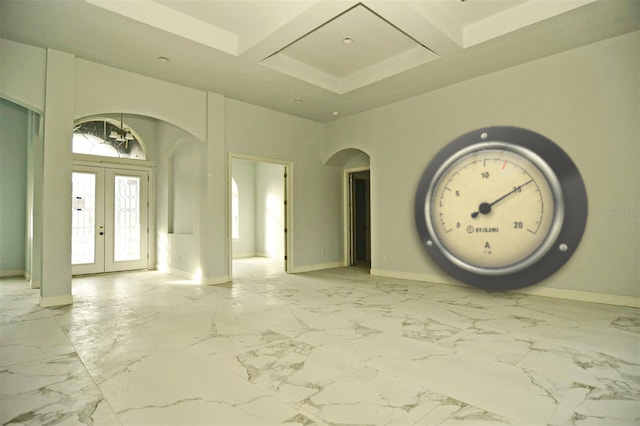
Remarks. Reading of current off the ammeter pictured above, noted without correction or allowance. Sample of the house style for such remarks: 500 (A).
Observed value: 15 (A)
